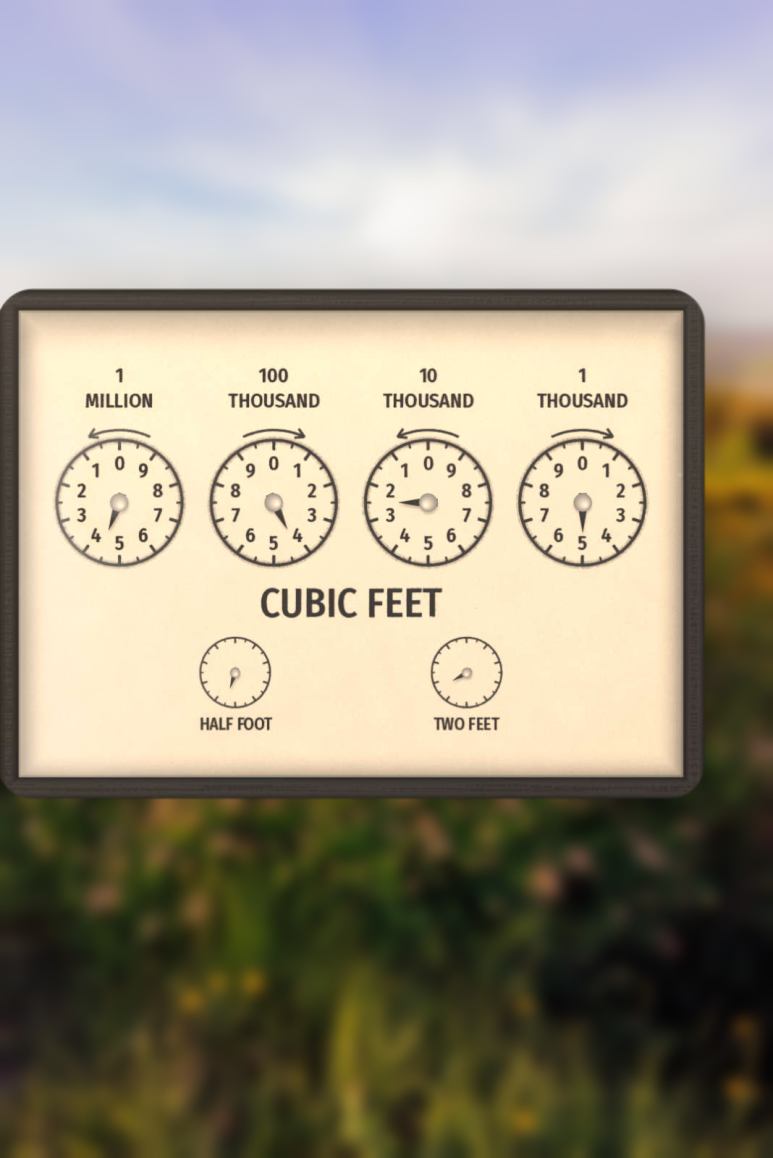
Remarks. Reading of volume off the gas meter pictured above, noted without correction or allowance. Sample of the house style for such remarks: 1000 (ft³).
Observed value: 442500 (ft³)
